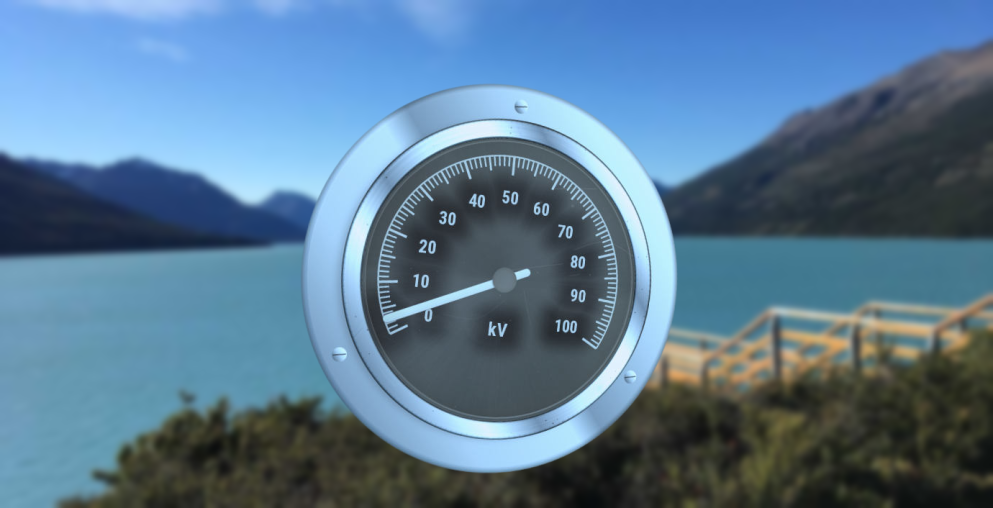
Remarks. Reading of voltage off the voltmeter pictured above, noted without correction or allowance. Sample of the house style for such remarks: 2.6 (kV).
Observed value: 3 (kV)
